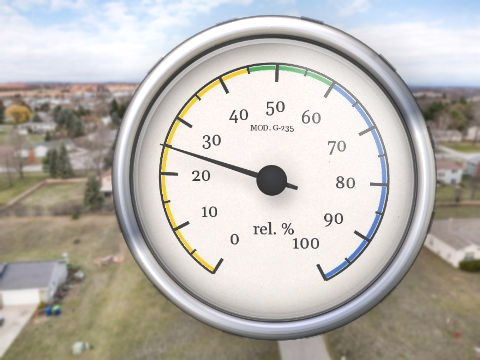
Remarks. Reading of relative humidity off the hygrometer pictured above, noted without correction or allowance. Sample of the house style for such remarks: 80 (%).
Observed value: 25 (%)
